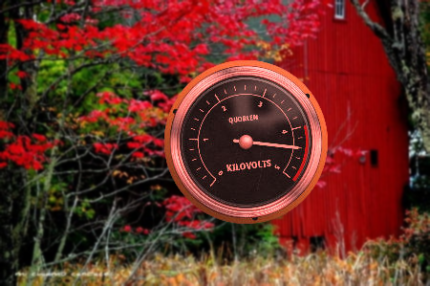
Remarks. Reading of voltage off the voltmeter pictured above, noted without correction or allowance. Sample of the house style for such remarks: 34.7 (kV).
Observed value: 4.4 (kV)
